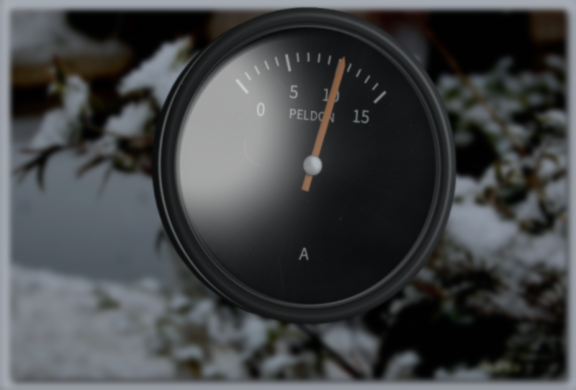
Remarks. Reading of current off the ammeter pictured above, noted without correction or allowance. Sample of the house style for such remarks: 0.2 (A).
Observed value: 10 (A)
